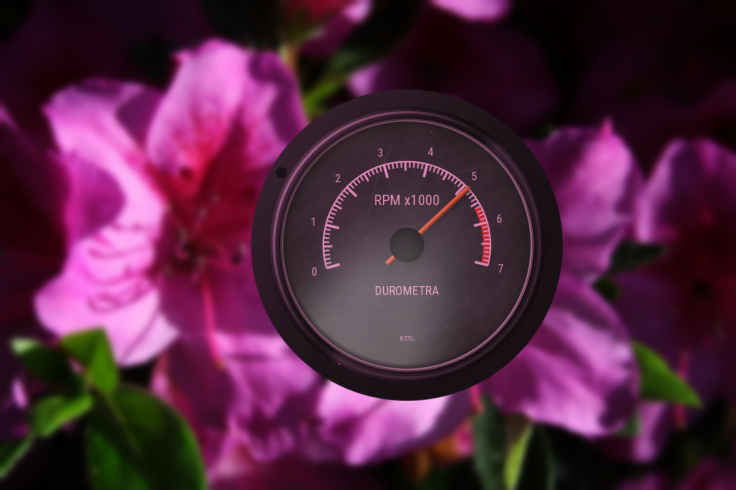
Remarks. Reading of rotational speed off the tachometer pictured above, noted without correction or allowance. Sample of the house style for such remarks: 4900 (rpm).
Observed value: 5100 (rpm)
